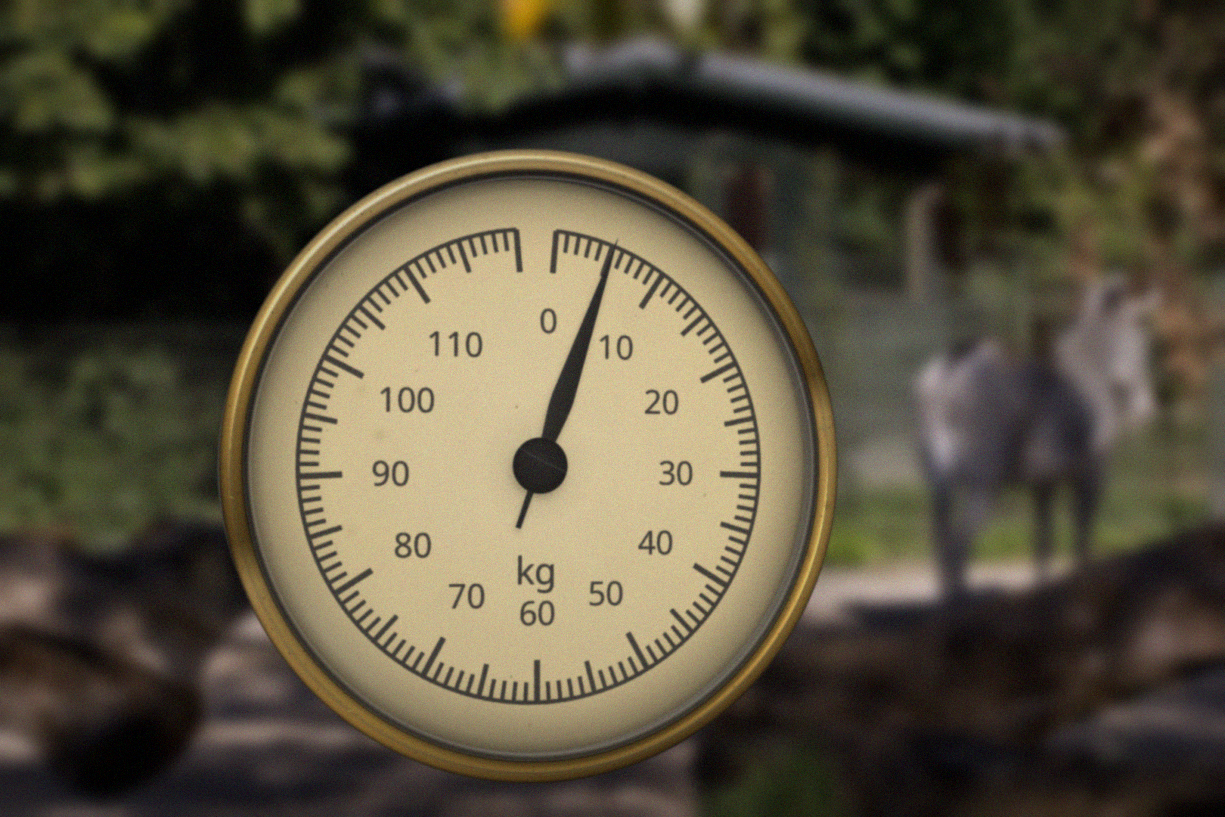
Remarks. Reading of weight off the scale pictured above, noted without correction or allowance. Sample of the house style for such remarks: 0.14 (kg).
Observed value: 5 (kg)
